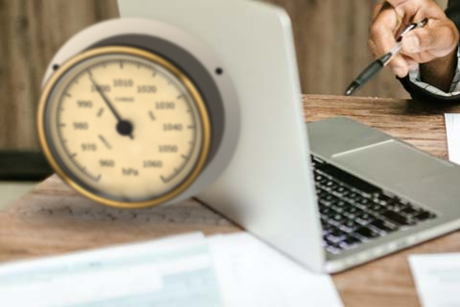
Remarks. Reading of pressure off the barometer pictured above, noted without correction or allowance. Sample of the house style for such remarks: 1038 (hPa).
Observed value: 1000 (hPa)
